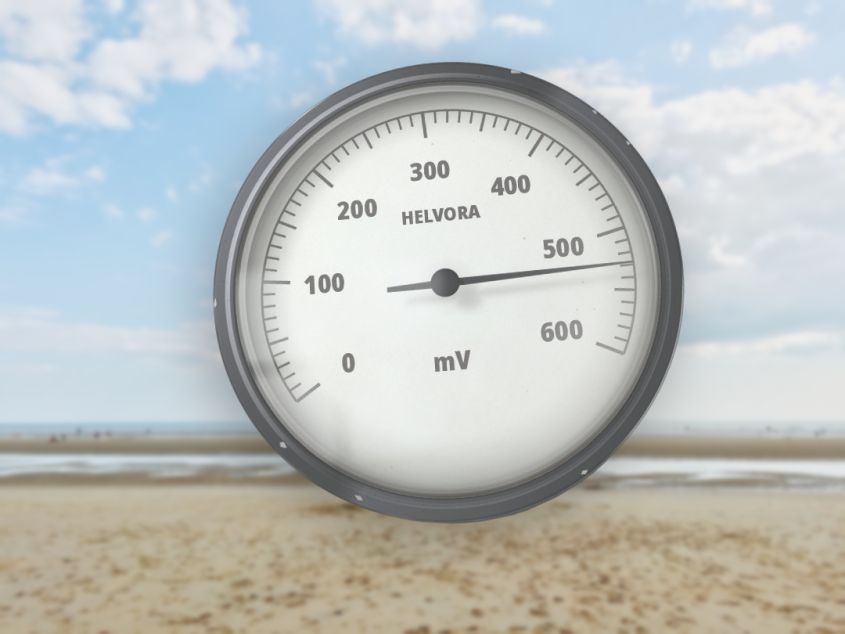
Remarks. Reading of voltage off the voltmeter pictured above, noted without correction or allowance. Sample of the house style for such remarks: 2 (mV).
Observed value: 530 (mV)
